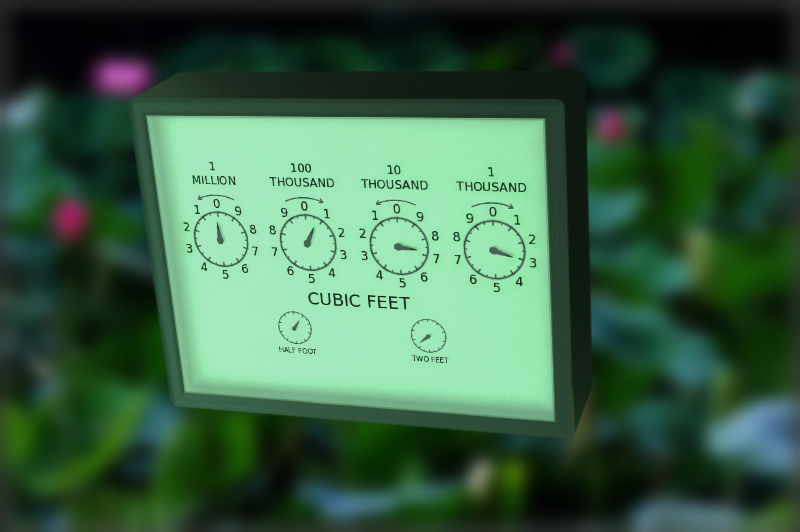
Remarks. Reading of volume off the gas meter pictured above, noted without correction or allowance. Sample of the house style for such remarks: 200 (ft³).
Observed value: 7300 (ft³)
